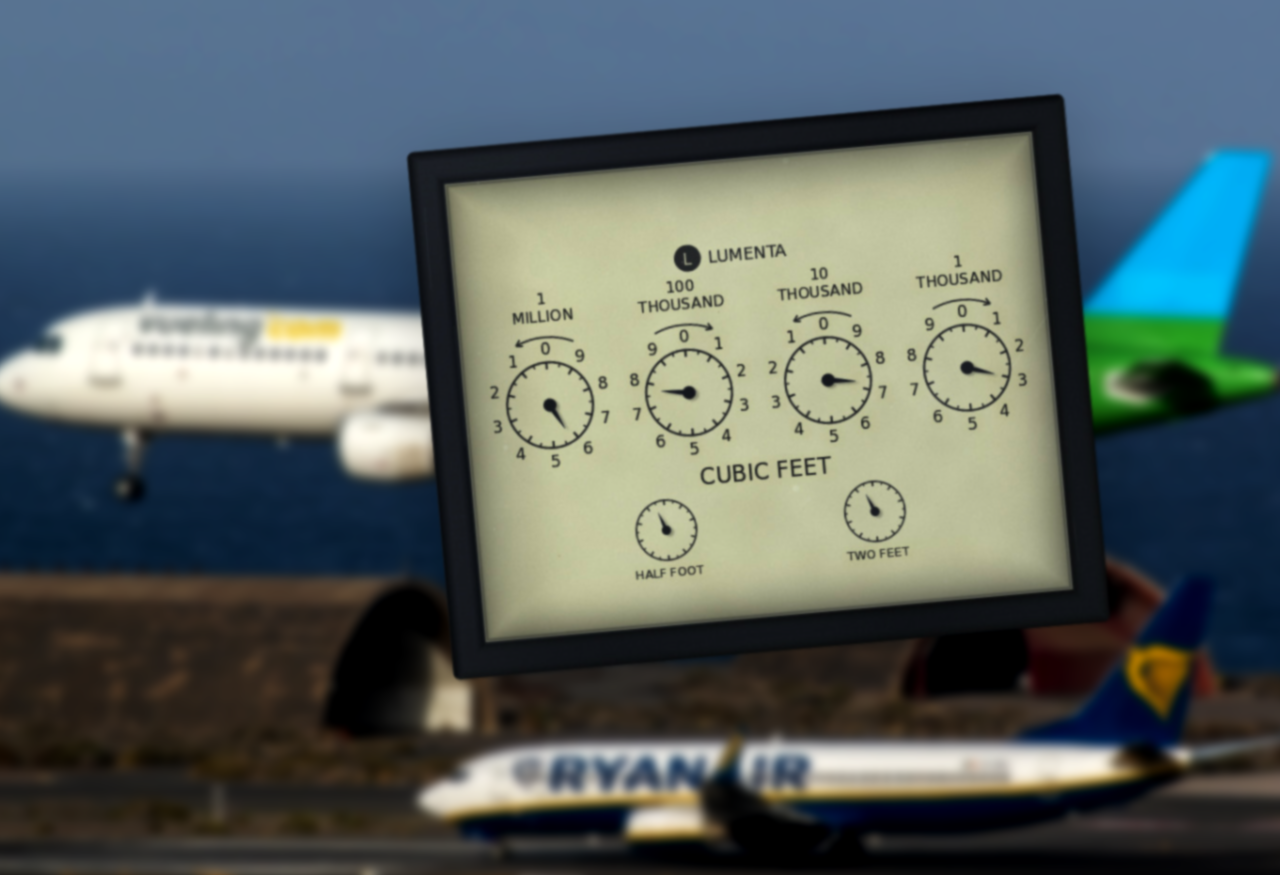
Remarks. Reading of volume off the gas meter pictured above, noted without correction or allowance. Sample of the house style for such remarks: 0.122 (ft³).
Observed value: 577300 (ft³)
